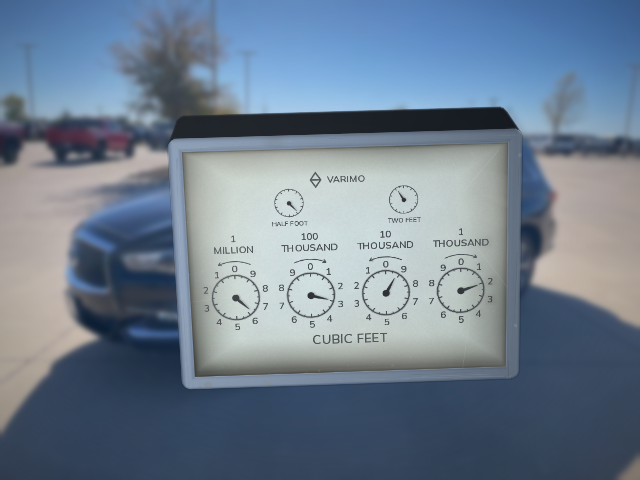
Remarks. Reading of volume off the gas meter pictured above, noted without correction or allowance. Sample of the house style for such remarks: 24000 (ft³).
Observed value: 629200 (ft³)
